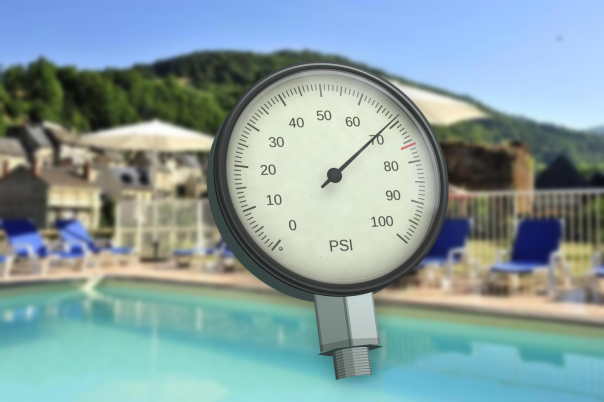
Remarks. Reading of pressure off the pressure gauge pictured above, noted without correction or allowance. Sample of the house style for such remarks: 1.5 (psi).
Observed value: 69 (psi)
